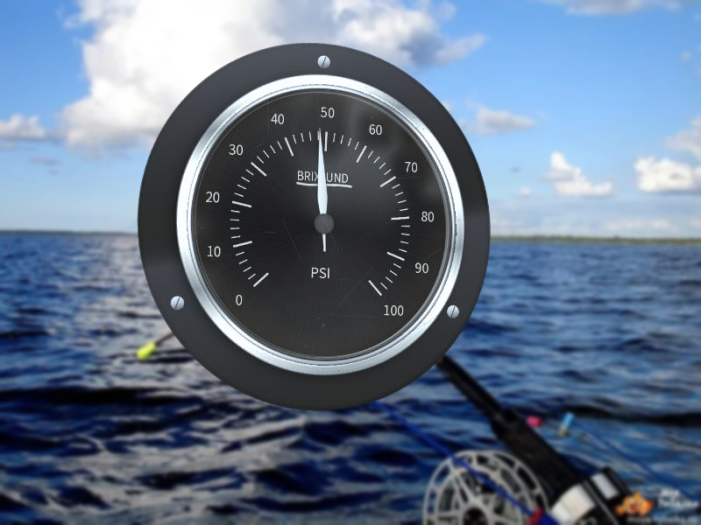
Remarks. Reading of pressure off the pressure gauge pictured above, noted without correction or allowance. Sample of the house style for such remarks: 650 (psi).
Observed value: 48 (psi)
